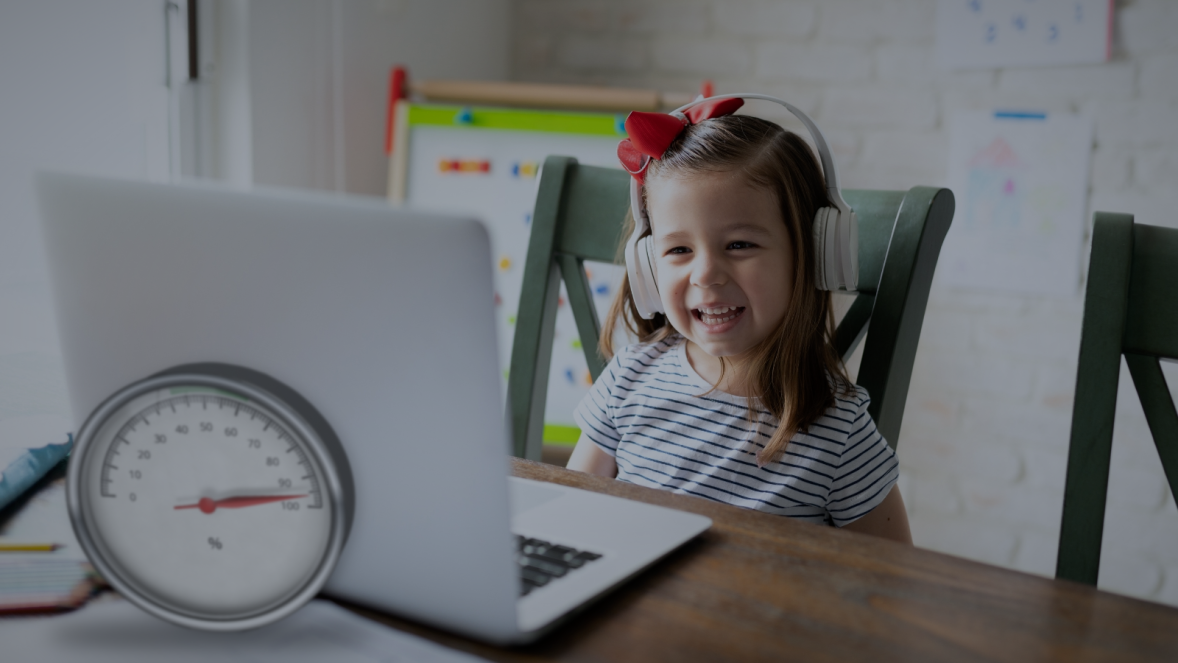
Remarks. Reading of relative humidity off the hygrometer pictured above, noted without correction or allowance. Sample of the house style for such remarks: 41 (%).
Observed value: 95 (%)
